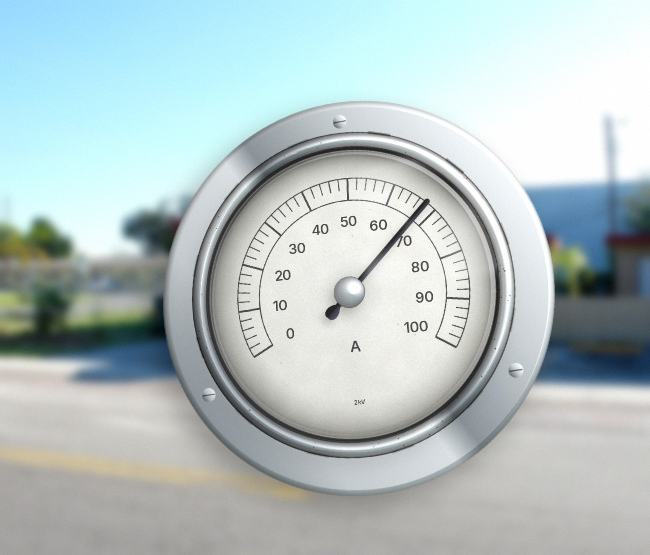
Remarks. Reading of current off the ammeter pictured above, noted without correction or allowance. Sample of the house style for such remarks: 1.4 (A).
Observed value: 68 (A)
